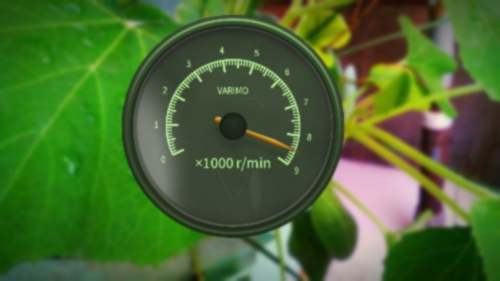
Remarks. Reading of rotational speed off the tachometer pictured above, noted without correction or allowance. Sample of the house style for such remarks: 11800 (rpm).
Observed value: 8500 (rpm)
